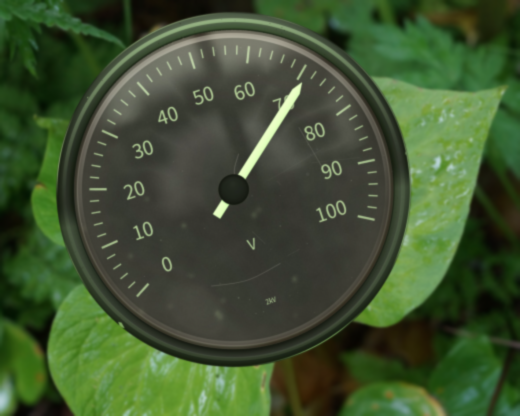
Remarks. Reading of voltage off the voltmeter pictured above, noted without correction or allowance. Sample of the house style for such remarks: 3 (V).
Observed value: 71 (V)
